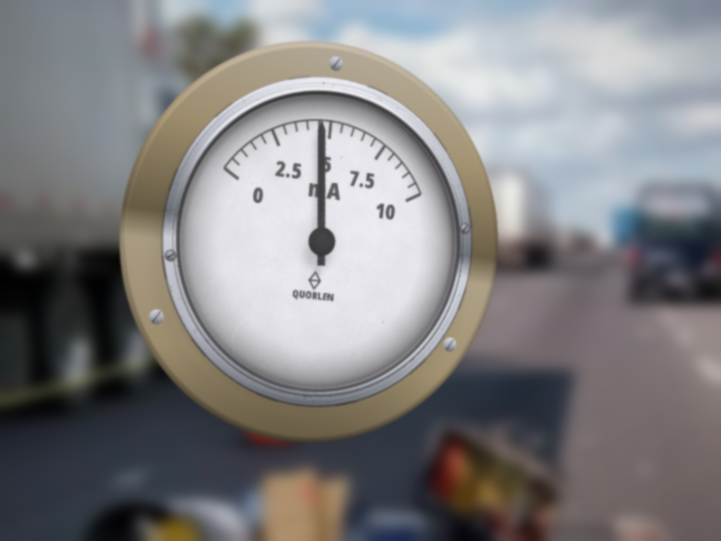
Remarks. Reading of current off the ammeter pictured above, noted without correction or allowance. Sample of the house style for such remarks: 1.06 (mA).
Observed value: 4.5 (mA)
